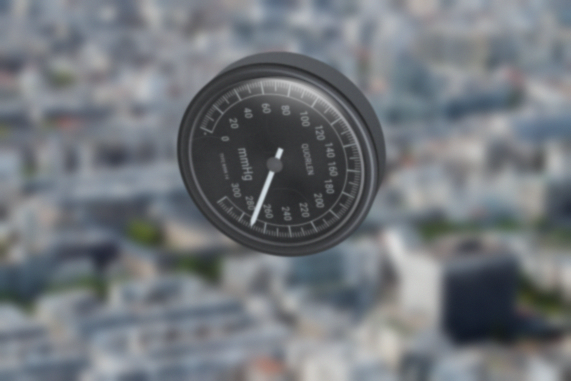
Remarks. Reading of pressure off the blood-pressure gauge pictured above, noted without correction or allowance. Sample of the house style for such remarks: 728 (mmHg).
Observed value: 270 (mmHg)
